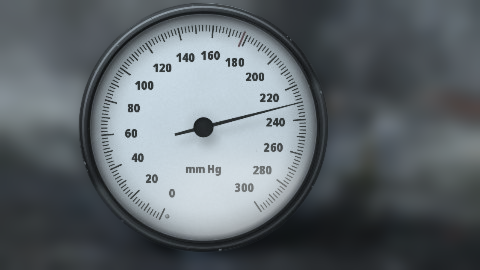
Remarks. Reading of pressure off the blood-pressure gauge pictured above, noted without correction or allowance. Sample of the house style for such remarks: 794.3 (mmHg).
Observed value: 230 (mmHg)
